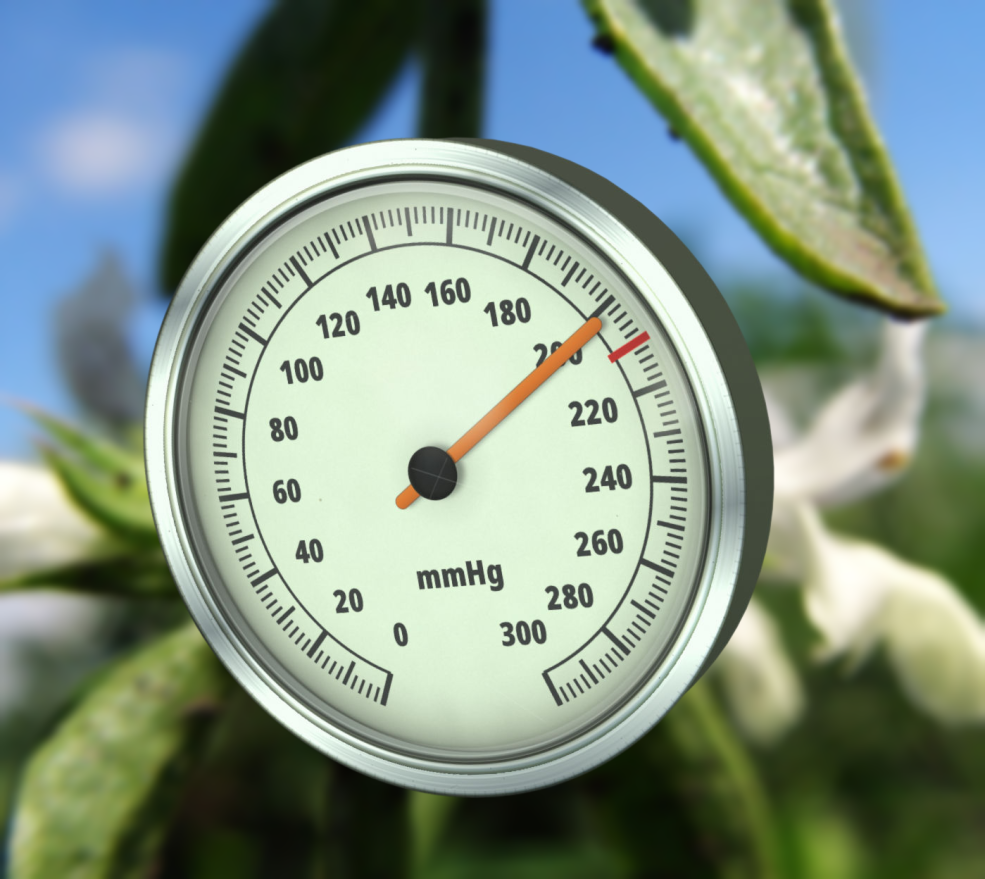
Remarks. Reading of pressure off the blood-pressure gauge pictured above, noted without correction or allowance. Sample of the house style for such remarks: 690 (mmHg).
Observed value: 202 (mmHg)
